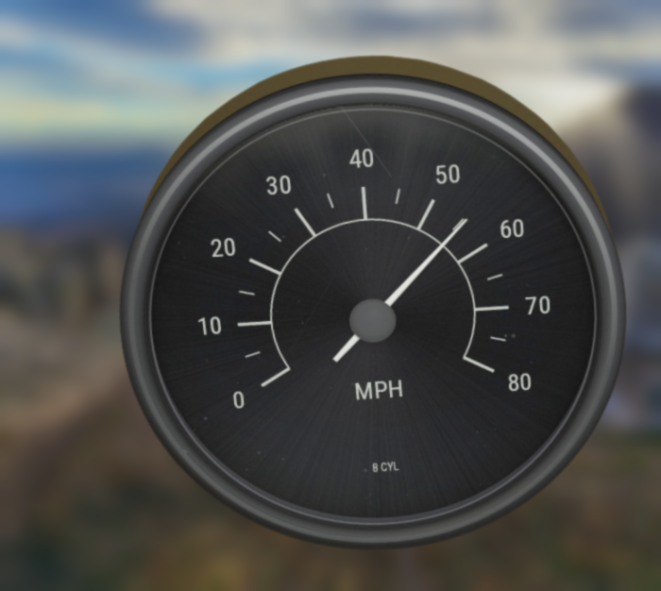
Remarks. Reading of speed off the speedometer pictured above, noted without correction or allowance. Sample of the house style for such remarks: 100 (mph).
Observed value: 55 (mph)
